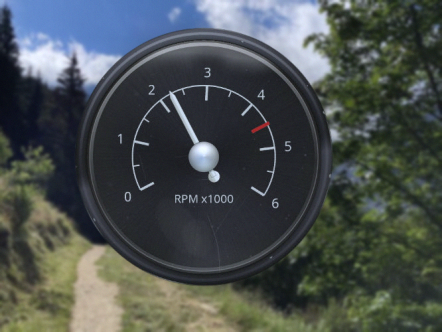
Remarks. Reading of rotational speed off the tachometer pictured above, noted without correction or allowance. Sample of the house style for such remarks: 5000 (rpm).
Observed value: 2250 (rpm)
